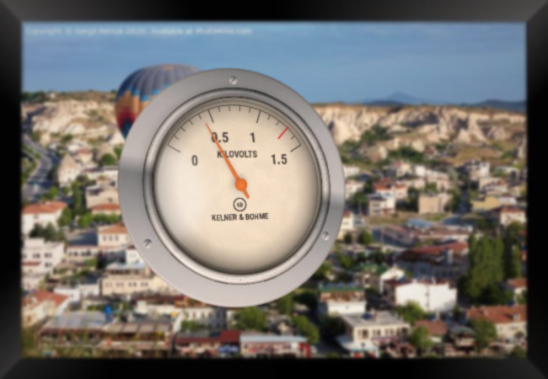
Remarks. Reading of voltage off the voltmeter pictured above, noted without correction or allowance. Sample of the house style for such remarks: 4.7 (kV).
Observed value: 0.4 (kV)
